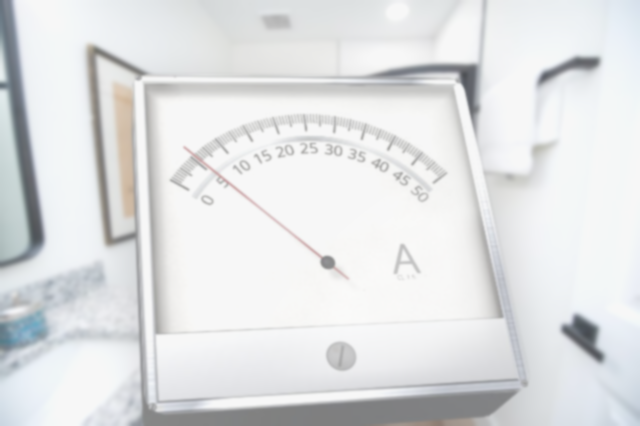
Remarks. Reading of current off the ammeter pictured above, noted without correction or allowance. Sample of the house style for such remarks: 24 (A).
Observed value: 5 (A)
